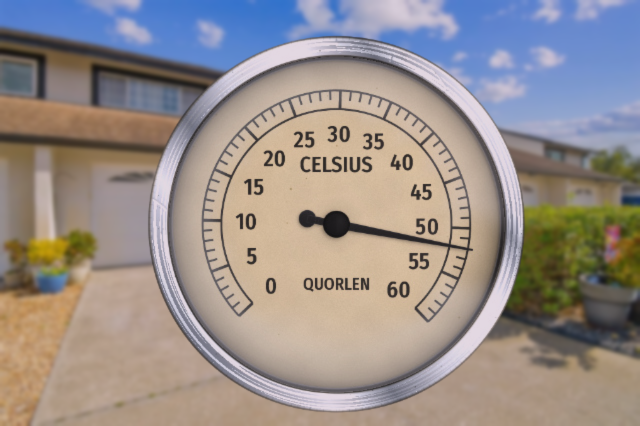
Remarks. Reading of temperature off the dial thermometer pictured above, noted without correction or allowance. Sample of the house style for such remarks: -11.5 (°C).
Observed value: 52 (°C)
